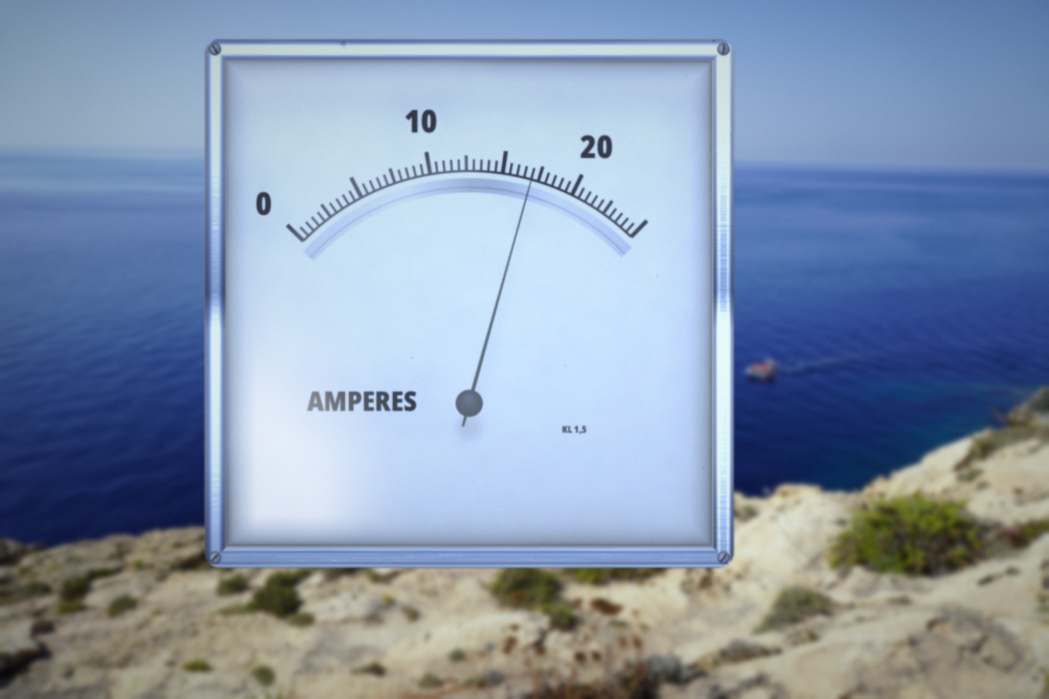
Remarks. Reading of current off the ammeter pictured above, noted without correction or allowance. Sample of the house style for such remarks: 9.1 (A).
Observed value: 17 (A)
